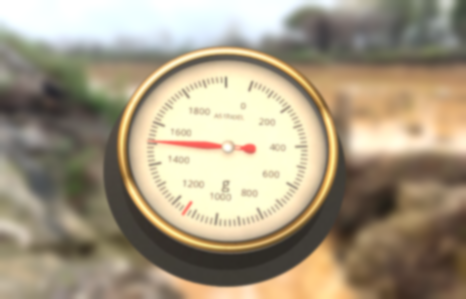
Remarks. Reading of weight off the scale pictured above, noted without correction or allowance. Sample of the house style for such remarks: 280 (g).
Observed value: 1500 (g)
